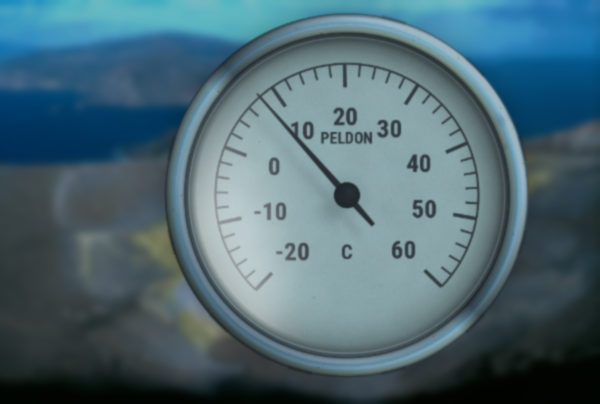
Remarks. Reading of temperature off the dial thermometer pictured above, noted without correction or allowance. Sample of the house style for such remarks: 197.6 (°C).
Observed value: 8 (°C)
